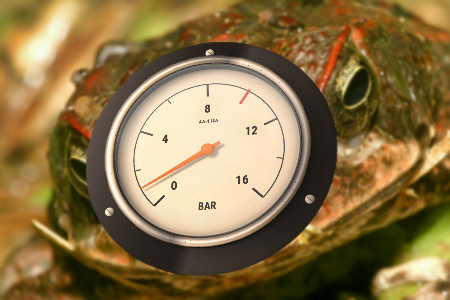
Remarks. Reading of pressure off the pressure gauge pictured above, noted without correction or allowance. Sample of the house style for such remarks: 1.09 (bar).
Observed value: 1 (bar)
